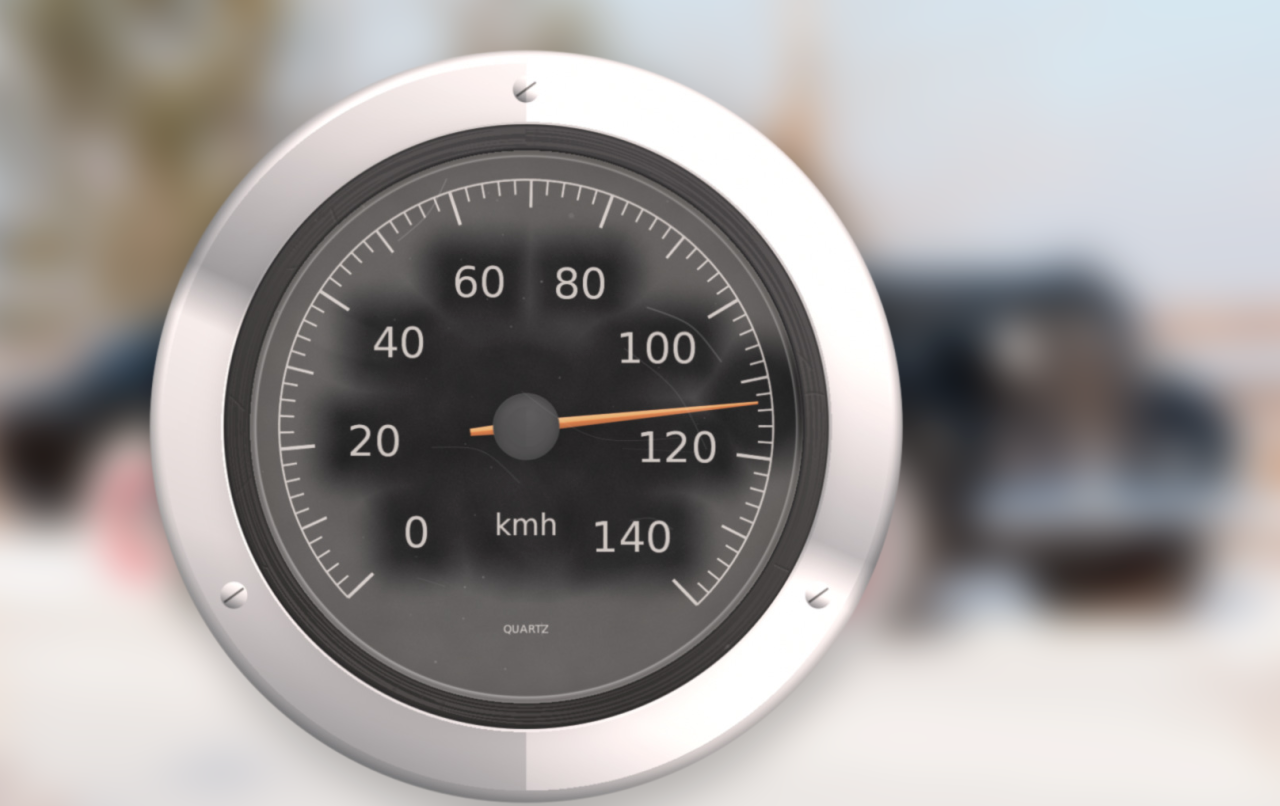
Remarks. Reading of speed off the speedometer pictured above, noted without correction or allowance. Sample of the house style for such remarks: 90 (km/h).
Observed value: 113 (km/h)
